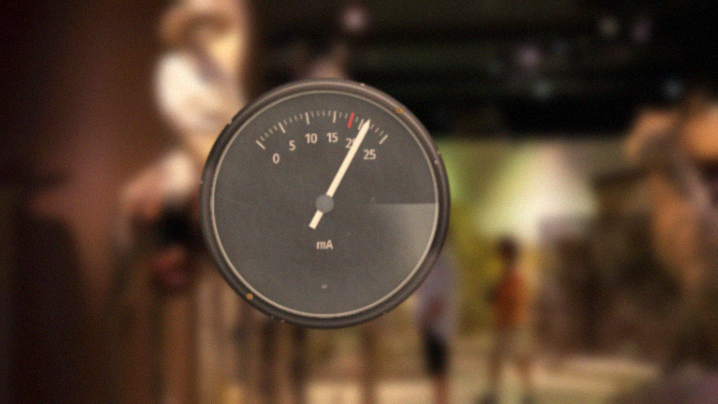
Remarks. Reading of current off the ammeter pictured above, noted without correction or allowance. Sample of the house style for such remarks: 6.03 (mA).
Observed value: 21 (mA)
